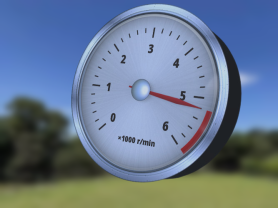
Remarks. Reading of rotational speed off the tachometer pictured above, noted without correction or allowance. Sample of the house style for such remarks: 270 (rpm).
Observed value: 5200 (rpm)
